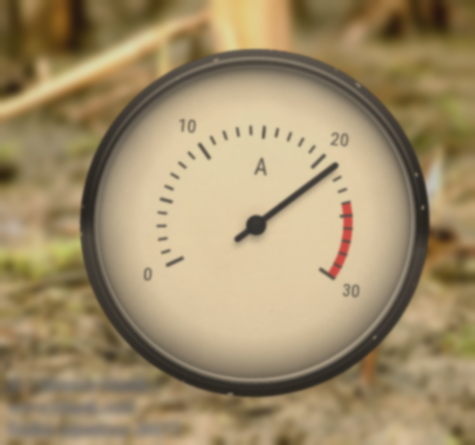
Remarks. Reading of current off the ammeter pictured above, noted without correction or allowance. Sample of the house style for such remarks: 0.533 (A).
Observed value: 21 (A)
